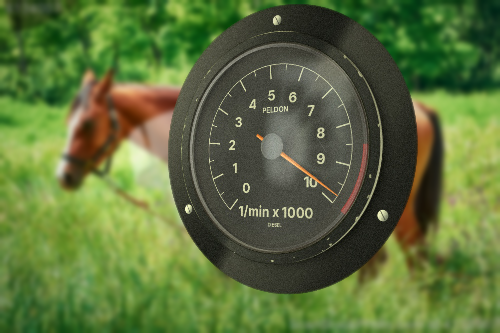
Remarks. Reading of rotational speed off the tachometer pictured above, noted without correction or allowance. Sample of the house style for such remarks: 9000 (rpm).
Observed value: 9750 (rpm)
